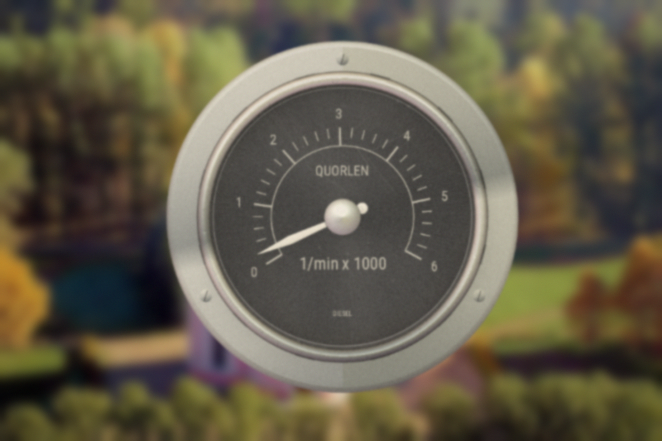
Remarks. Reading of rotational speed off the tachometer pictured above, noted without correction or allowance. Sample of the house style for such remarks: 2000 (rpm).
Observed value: 200 (rpm)
